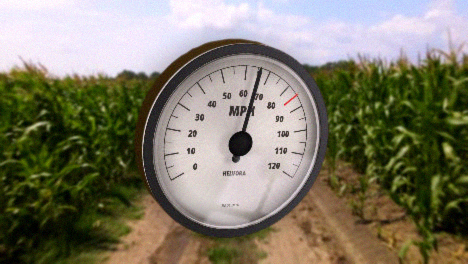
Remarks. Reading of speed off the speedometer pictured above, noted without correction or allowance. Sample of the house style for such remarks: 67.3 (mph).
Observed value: 65 (mph)
